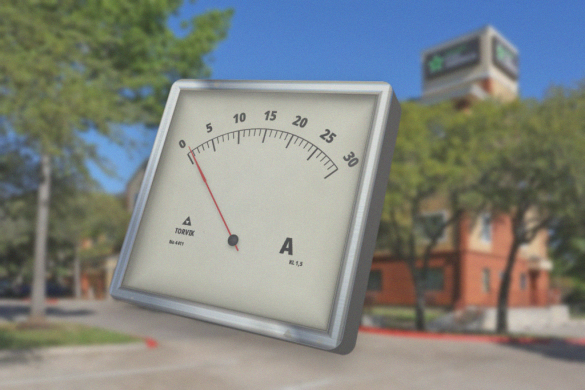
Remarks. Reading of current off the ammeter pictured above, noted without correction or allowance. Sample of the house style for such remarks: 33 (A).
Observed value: 1 (A)
